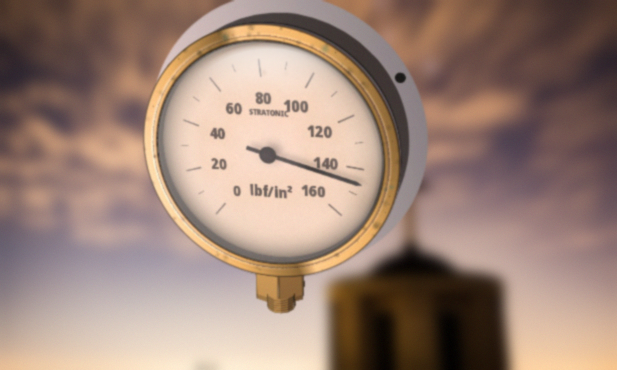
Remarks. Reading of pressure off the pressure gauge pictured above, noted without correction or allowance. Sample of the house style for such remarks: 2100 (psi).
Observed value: 145 (psi)
